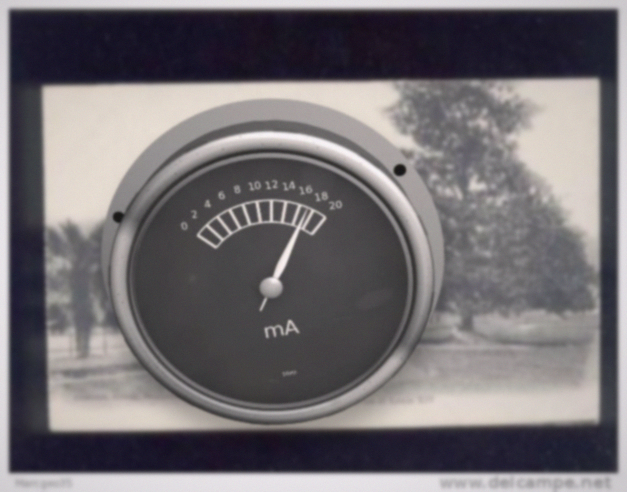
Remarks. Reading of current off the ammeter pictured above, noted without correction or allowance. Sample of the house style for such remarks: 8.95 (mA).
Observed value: 17 (mA)
